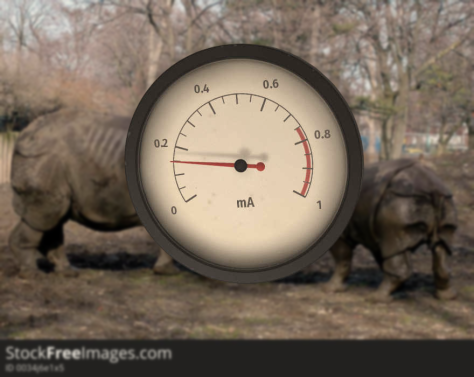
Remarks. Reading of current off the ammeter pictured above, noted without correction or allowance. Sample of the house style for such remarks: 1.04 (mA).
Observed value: 0.15 (mA)
